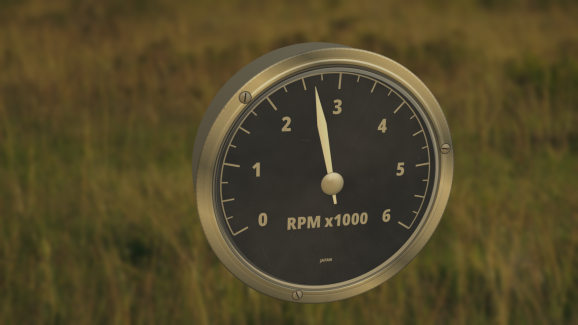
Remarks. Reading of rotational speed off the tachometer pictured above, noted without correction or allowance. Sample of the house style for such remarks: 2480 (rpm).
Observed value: 2625 (rpm)
